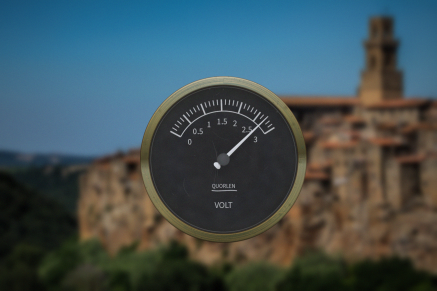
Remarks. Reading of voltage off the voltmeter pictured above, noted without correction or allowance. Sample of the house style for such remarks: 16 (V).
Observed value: 2.7 (V)
